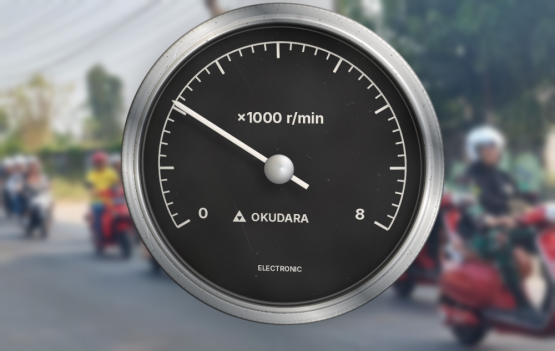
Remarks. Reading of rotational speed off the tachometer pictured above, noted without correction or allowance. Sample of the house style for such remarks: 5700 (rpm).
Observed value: 2100 (rpm)
